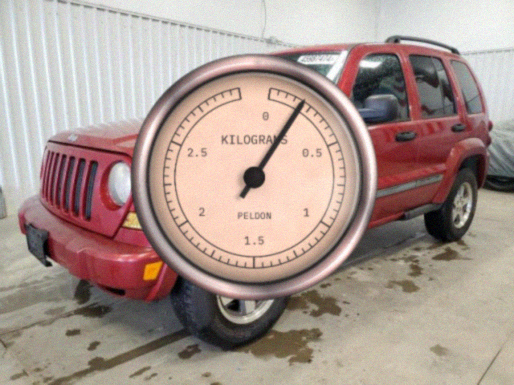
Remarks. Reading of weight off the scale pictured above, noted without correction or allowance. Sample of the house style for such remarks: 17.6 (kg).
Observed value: 0.2 (kg)
